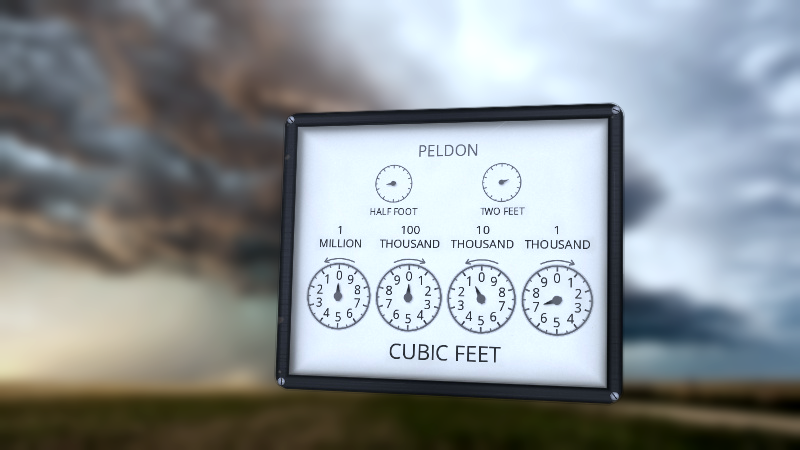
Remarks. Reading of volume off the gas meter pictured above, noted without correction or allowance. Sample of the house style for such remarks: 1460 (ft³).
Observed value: 700 (ft³)
